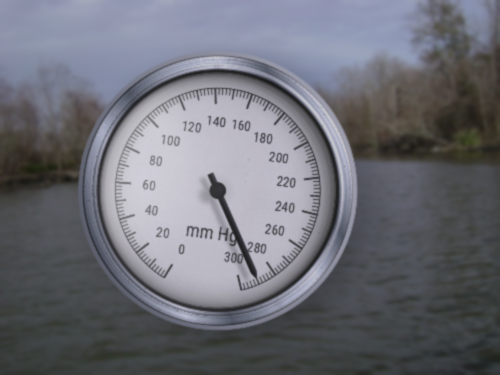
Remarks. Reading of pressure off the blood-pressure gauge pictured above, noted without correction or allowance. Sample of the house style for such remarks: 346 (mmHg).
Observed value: 290 (mmHg)
